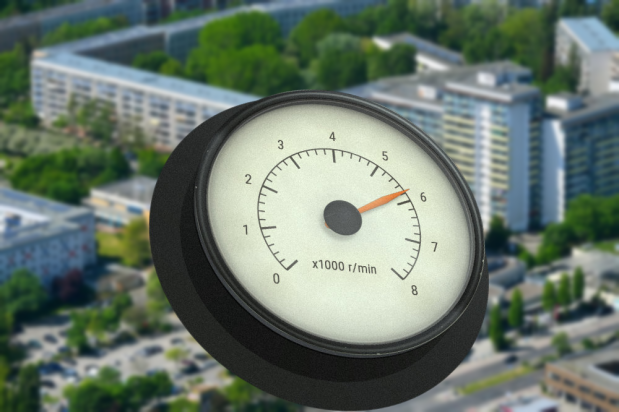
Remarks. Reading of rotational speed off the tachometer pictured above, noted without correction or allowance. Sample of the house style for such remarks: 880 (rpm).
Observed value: 5800 (rpm)
